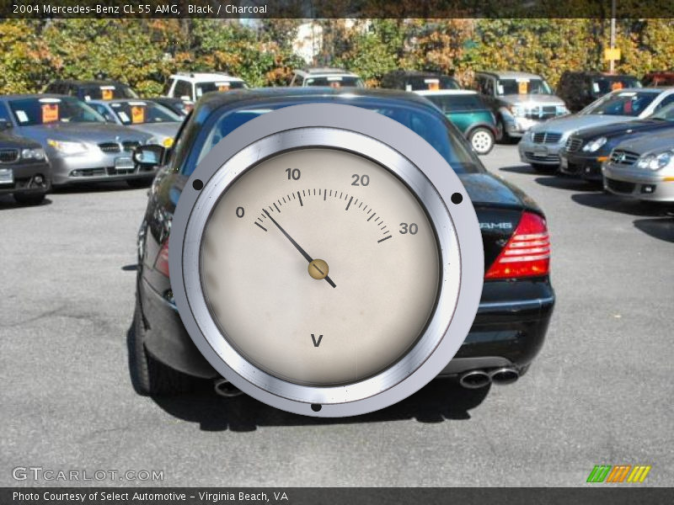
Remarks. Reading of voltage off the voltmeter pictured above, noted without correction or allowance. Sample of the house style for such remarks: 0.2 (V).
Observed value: 3 (V)
